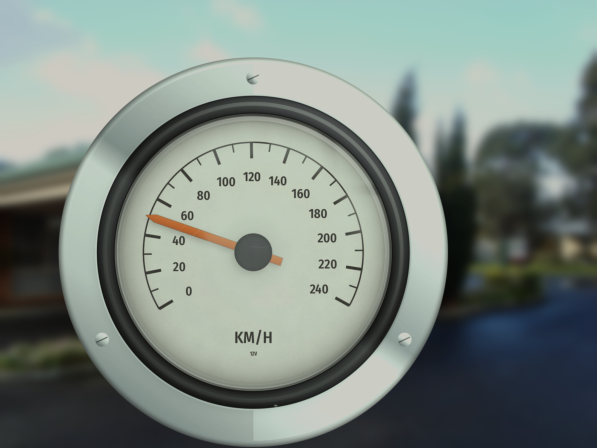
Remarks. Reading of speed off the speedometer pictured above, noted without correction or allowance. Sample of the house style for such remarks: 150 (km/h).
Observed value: 50 (km/h)
